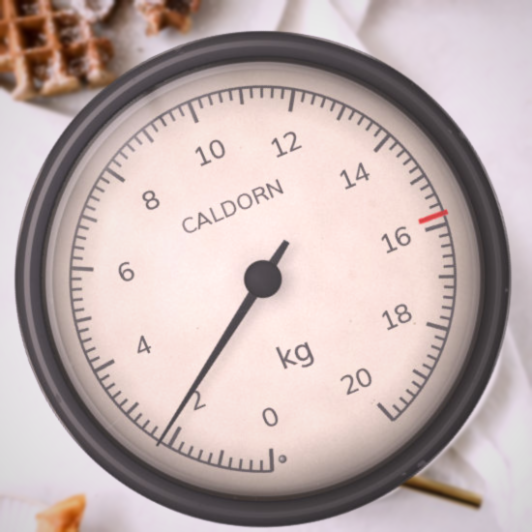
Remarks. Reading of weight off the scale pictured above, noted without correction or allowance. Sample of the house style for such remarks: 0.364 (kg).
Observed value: 2.2 (kg)
